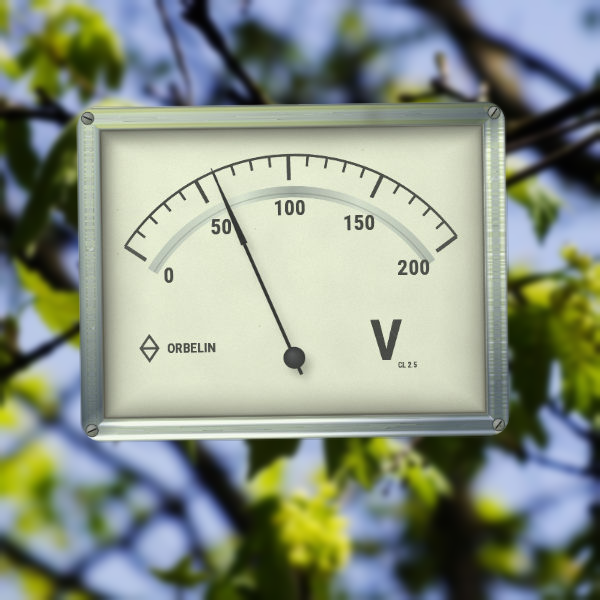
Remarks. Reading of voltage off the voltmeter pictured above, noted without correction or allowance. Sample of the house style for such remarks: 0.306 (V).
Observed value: 60 (V)
